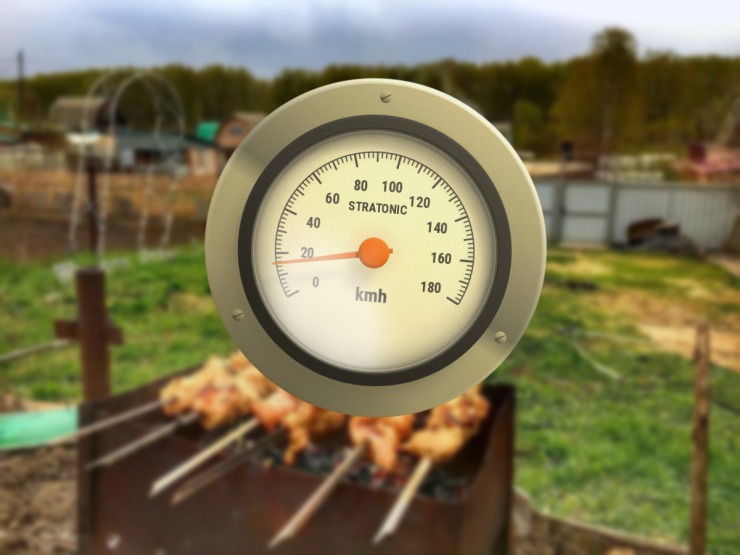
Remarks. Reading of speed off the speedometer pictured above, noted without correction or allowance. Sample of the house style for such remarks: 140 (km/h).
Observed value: 16 (km/h)
